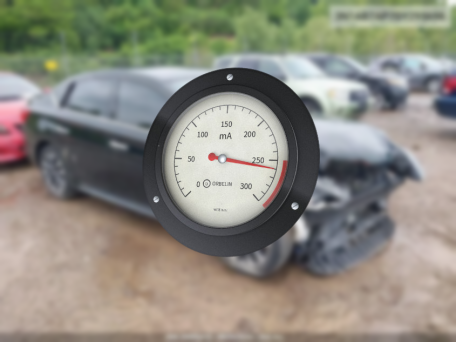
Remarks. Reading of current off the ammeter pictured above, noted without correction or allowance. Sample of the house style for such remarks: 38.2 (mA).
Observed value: 260 (mA)
